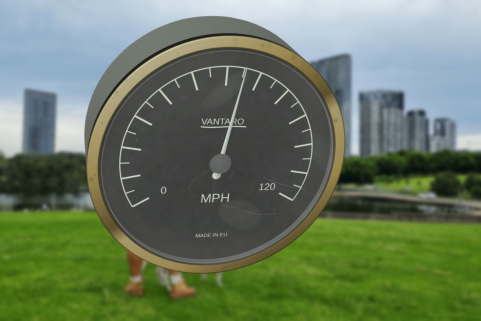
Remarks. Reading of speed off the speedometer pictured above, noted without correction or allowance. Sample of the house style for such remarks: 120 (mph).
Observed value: 65 (mph)
